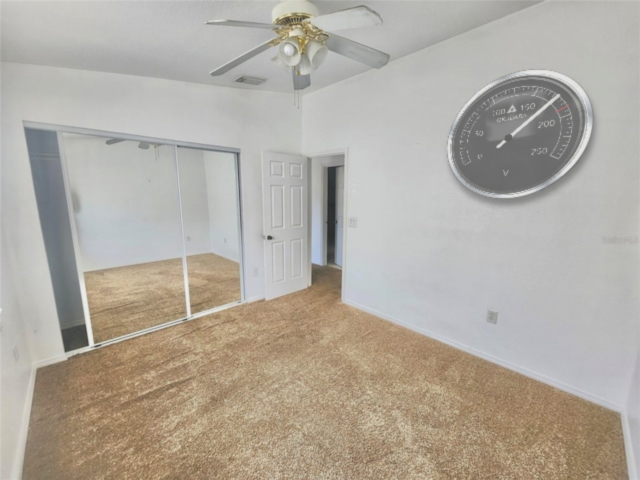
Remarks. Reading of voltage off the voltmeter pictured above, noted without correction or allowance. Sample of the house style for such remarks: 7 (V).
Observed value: 175 (V)
